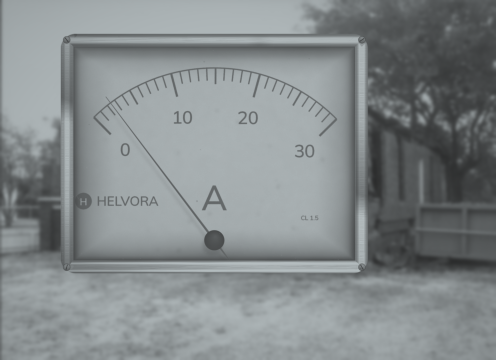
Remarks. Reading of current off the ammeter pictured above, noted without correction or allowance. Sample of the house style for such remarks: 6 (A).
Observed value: 2.5 (A)
